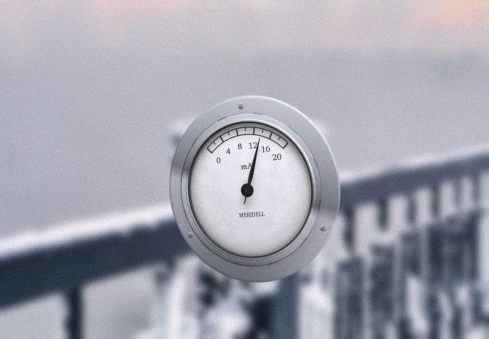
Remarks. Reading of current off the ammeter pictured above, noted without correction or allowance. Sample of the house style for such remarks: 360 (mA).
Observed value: 14 (mA)
